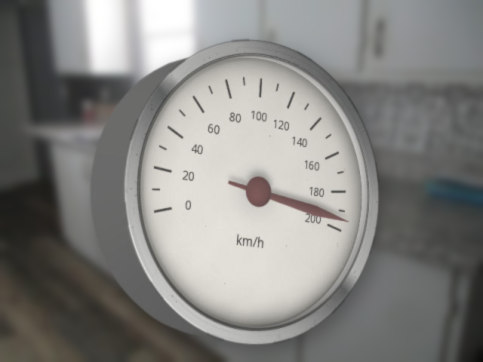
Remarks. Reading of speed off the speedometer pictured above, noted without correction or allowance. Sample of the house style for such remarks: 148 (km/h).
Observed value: 195 (km/h)
